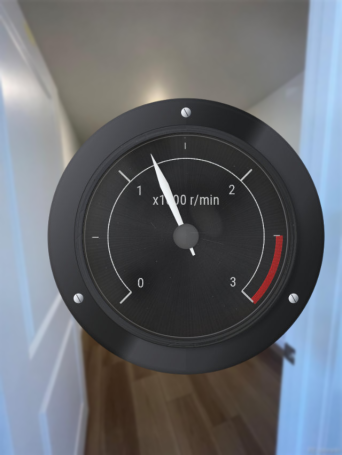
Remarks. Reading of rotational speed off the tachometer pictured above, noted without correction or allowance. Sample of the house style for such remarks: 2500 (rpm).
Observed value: 1250 (rpm)
